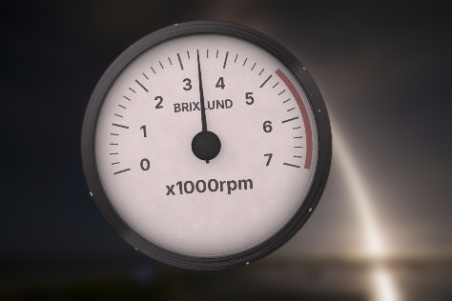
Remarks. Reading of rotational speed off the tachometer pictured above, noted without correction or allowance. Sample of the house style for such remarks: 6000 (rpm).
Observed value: 3400 (rpm)
